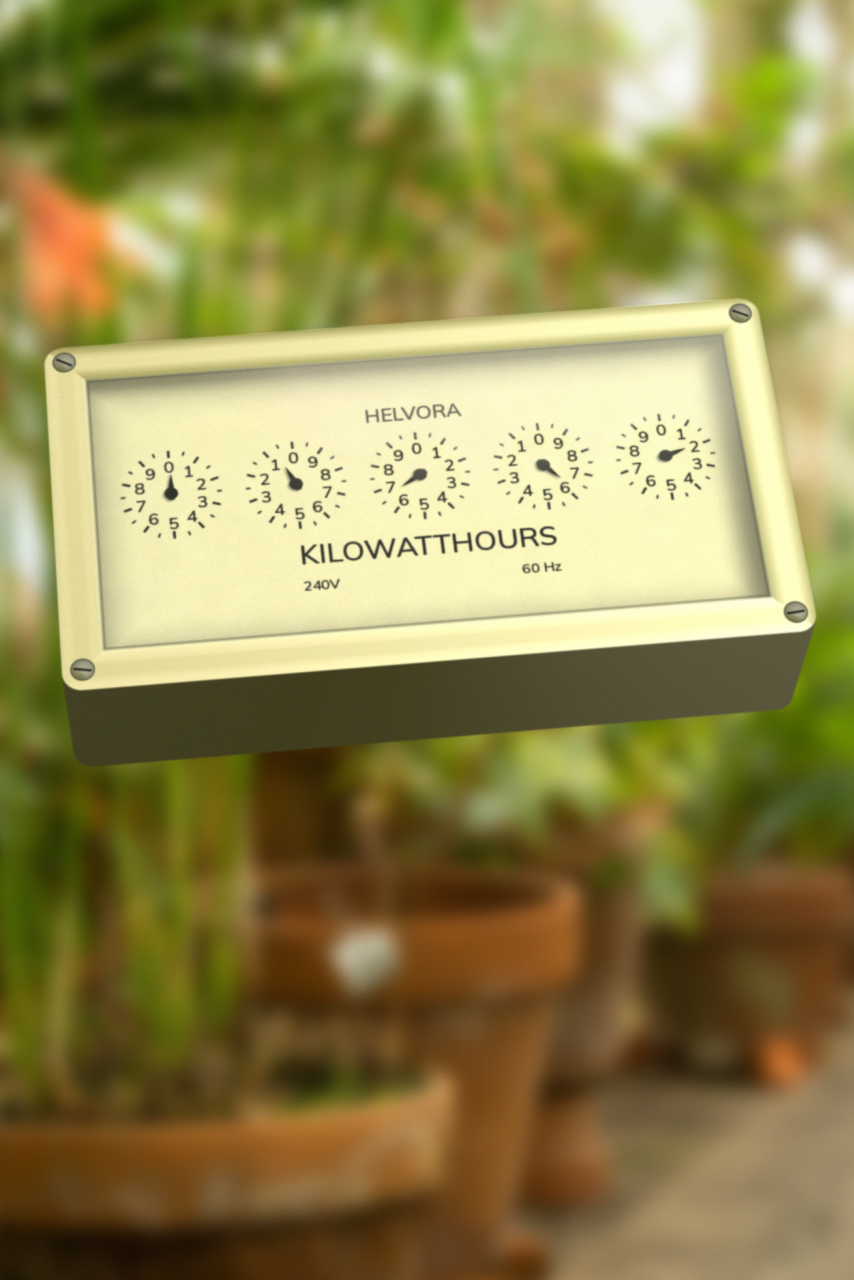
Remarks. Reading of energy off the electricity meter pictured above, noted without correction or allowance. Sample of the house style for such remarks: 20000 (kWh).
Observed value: 662 (kWh)
